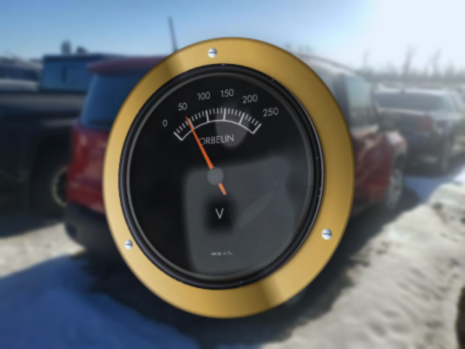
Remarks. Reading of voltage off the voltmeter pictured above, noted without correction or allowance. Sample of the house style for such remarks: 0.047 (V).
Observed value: 50 (V)
